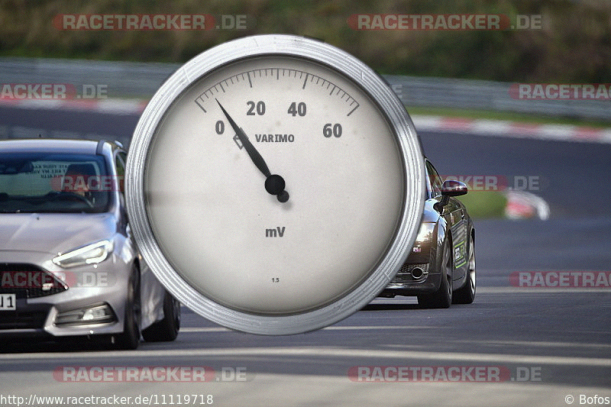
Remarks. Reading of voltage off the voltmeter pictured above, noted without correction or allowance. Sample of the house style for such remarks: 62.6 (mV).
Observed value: 6 (mV)
